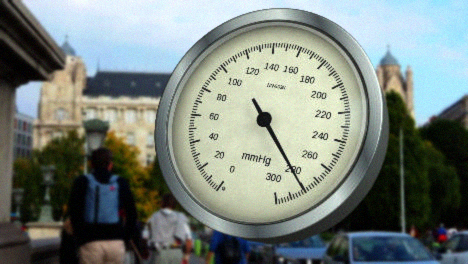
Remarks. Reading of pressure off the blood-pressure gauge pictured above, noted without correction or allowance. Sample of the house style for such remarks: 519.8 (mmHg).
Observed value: 280 (mmHg)
